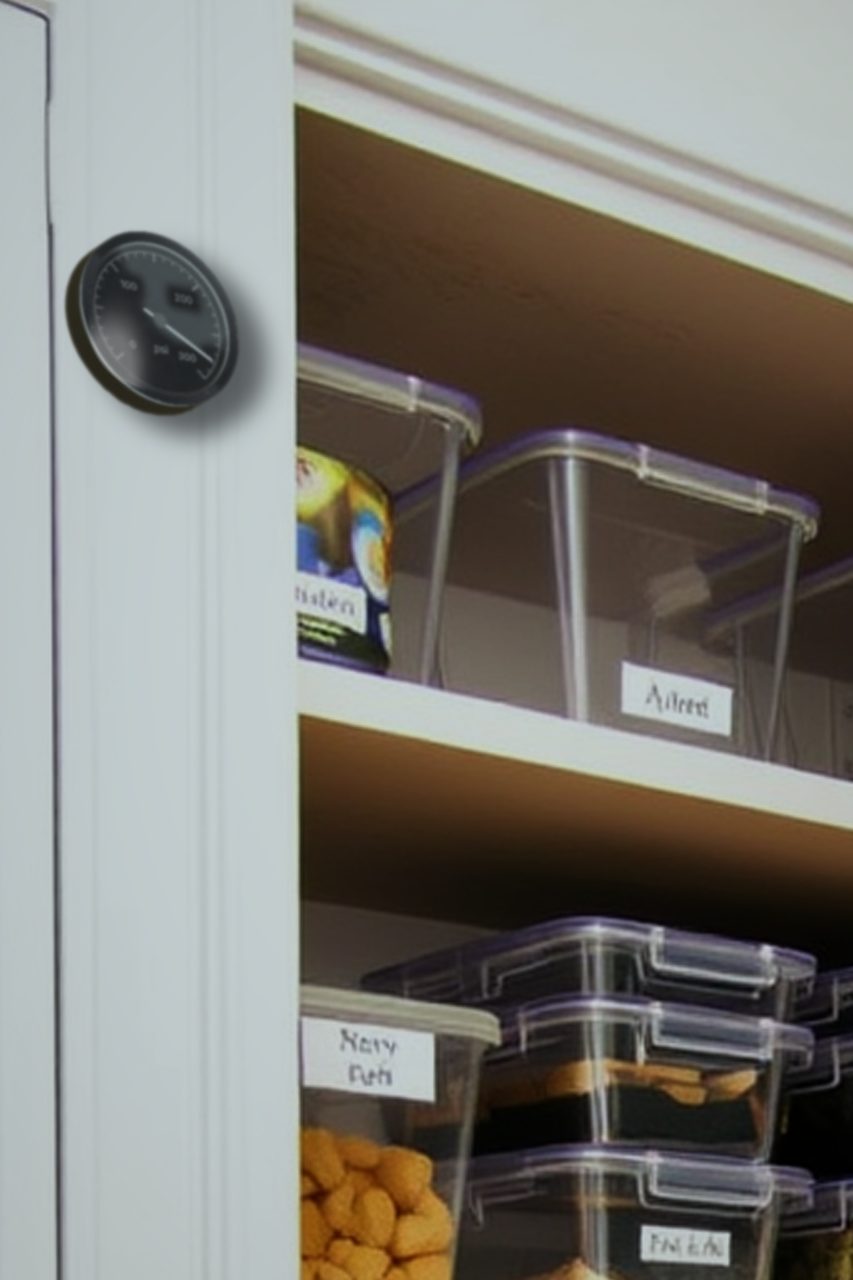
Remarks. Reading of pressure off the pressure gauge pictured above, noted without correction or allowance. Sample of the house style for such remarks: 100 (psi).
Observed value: 280 (psi)
